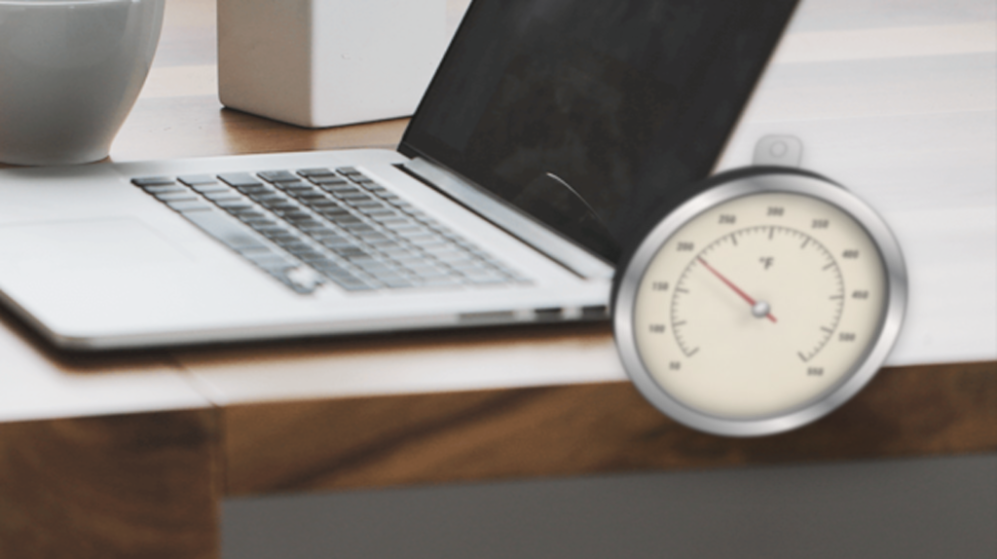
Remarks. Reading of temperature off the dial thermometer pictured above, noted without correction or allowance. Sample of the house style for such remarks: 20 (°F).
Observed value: 200 (°F)
